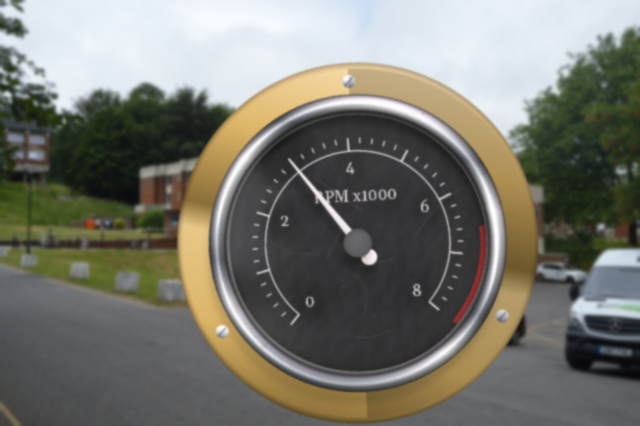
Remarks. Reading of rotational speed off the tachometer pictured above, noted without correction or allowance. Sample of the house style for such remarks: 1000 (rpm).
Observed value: 3000 (rpm)
